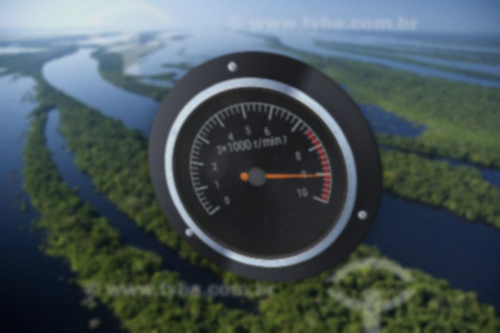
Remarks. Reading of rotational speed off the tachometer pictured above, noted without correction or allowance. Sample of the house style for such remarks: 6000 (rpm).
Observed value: 9000 (rpm)
